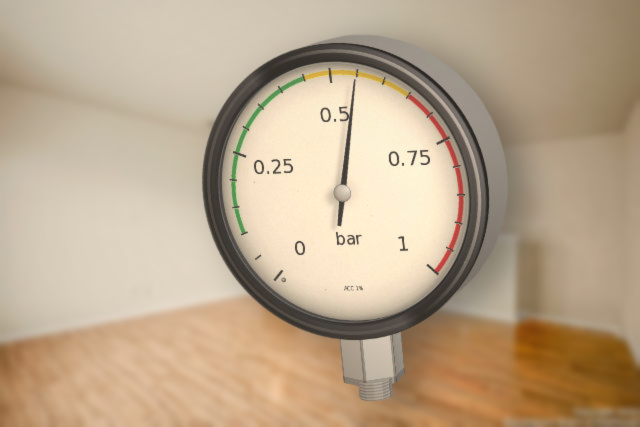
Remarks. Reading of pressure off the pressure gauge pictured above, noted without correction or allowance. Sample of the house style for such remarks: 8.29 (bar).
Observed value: 0.55 (bar)
